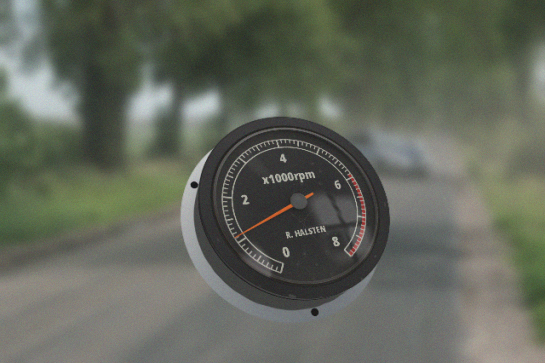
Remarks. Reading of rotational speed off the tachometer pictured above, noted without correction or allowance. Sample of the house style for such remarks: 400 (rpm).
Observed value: 1100 (rpm)
